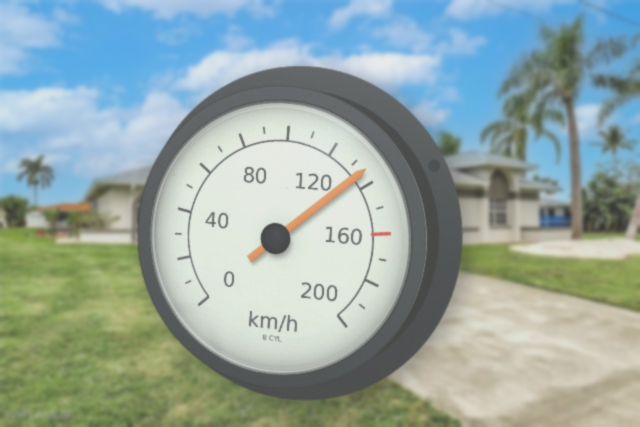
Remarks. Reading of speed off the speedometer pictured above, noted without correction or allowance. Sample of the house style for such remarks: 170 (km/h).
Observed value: 135 (km/h)
